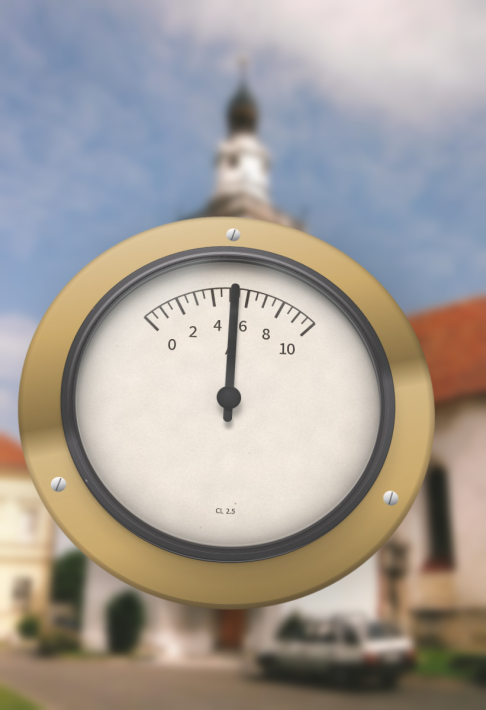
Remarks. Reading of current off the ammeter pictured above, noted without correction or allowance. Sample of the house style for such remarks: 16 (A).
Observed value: 5.25 (A)
